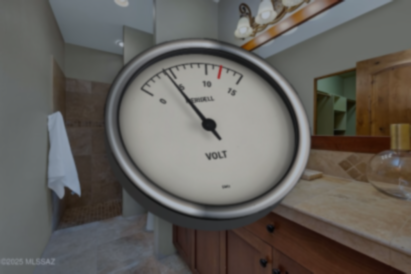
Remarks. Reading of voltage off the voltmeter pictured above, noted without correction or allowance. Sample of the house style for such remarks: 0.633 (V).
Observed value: 4 (V)
